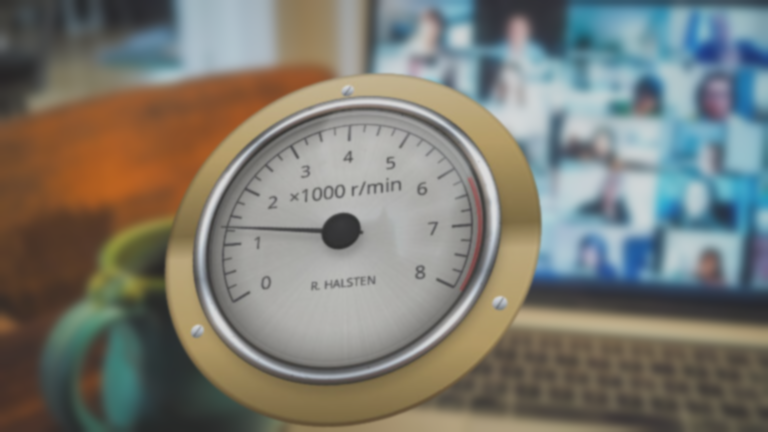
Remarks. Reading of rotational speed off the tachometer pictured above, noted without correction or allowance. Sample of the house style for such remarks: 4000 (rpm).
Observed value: 1250 (rpm)
